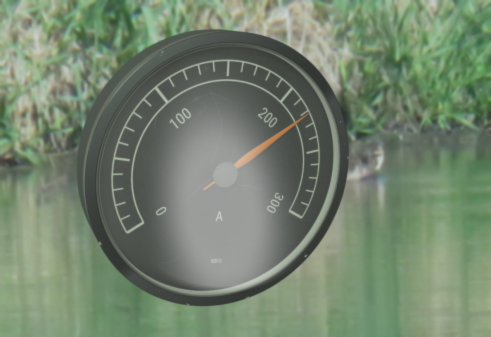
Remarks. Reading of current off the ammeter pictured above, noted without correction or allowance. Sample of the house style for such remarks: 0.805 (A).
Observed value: 220 (A)
